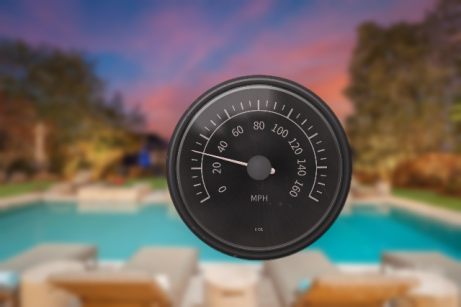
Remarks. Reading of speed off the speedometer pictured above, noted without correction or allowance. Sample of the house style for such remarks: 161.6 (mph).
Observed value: 30 (mph)
